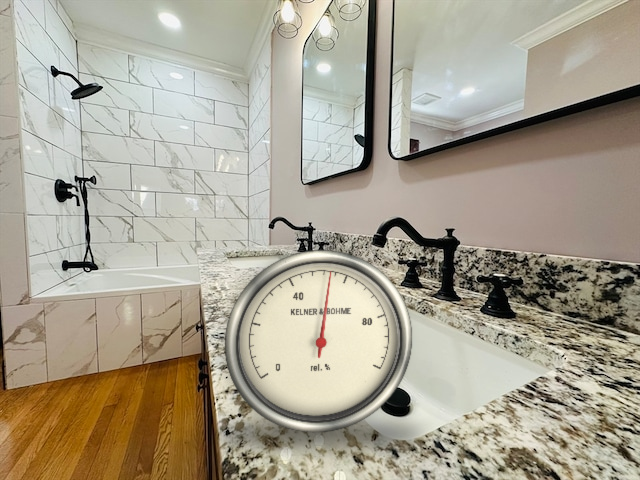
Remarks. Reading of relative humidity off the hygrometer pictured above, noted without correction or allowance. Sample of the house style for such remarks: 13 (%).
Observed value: 54 (%)
